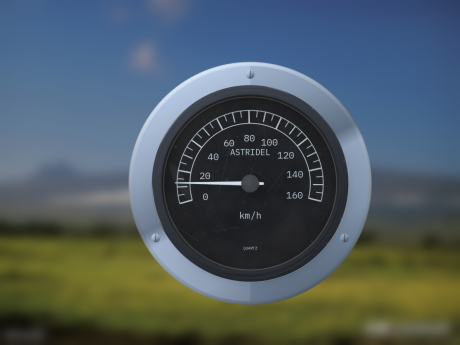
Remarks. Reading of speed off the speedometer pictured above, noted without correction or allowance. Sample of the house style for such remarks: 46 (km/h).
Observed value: 12.5 (km/h)
